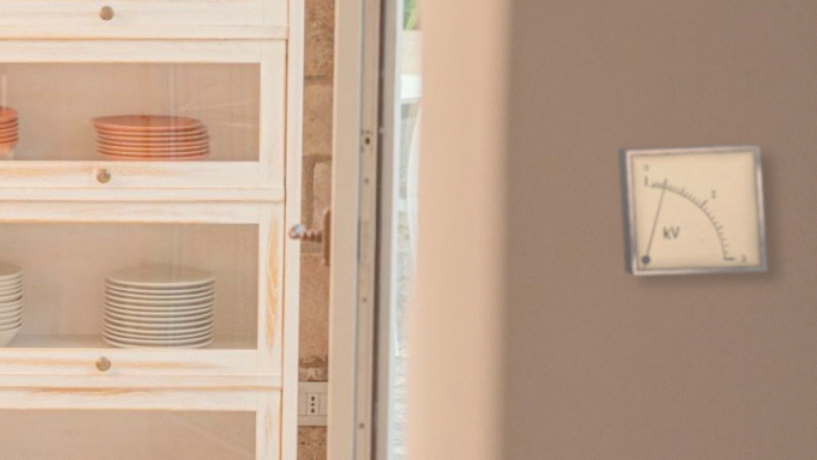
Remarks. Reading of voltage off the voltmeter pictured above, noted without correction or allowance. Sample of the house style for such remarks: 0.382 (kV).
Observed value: 1 (kV)
